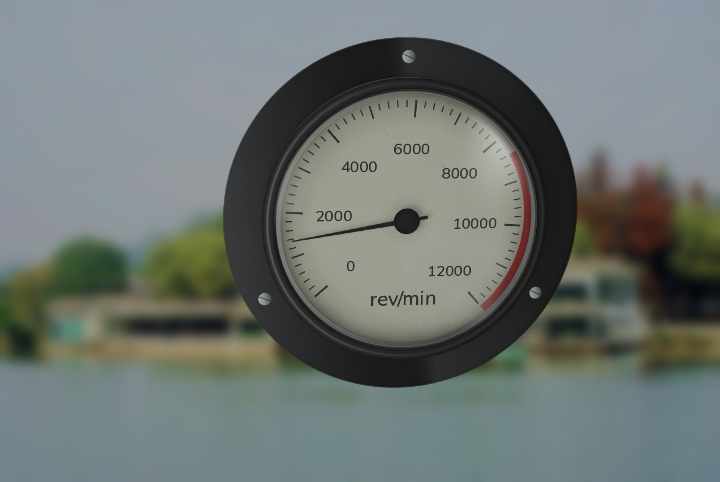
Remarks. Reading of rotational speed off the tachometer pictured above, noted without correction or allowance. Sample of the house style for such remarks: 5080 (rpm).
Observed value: 1400 (rpm)
